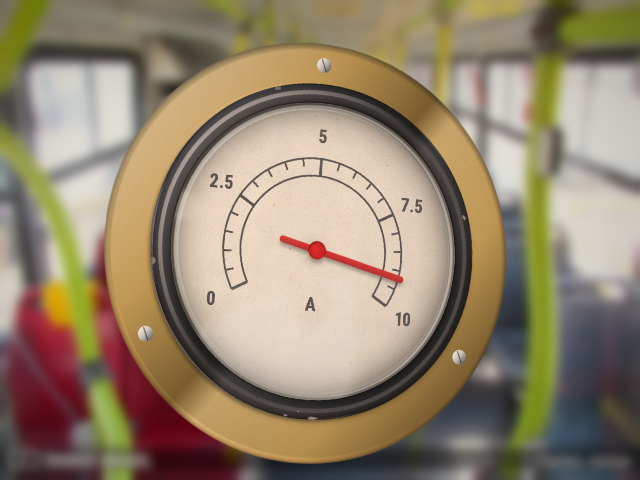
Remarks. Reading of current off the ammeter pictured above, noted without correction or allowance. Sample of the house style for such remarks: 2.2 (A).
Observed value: 9.25 (A)
